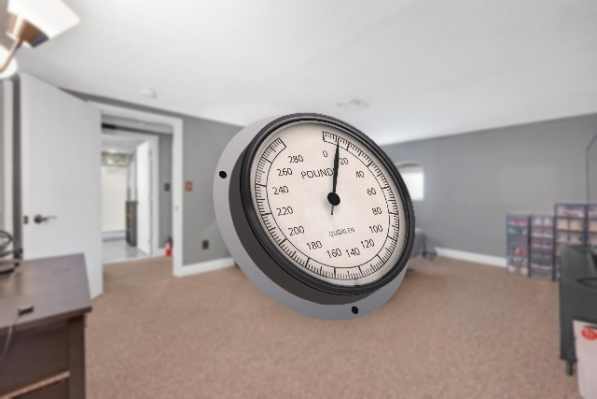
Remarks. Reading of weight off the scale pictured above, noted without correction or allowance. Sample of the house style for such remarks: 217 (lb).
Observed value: 10 (lb)
